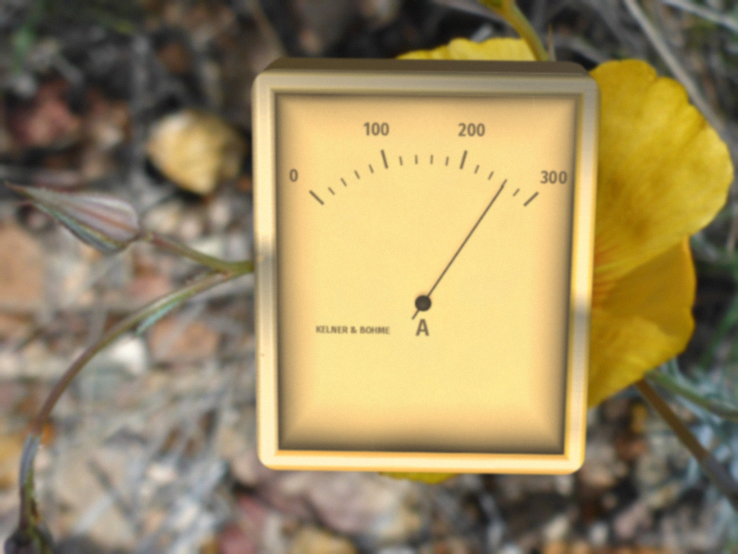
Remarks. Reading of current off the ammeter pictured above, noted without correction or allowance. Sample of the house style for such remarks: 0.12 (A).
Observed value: 260 (A)
